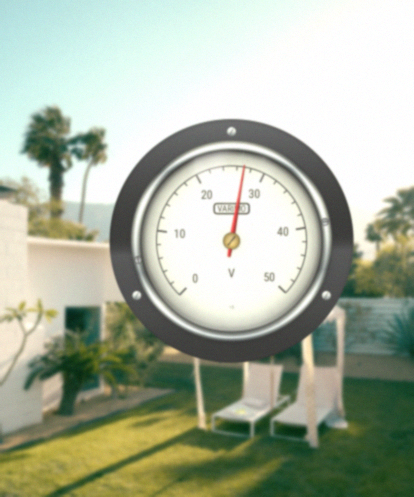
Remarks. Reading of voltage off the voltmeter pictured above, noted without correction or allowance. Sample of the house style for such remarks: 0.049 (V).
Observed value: 27 (V)
